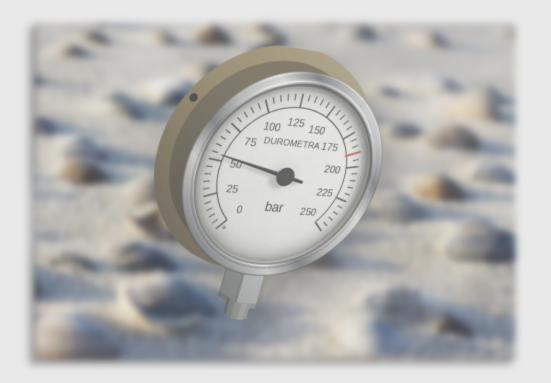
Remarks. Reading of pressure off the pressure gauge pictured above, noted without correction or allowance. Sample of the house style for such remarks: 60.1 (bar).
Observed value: 55 (bar)
